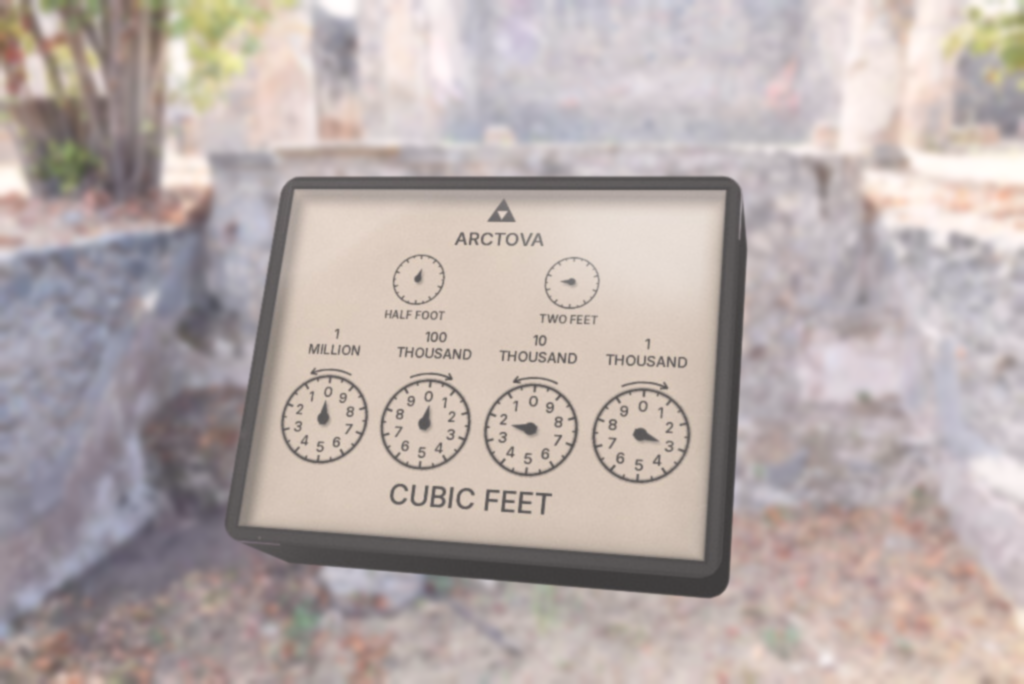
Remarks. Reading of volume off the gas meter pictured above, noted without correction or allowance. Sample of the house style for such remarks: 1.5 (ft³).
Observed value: 2300 (ft³)
